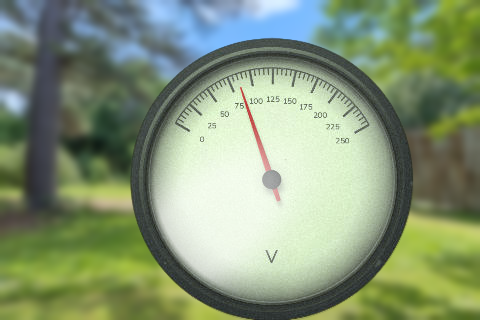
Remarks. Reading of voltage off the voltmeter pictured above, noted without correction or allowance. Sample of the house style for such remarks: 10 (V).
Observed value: 85 (V)
